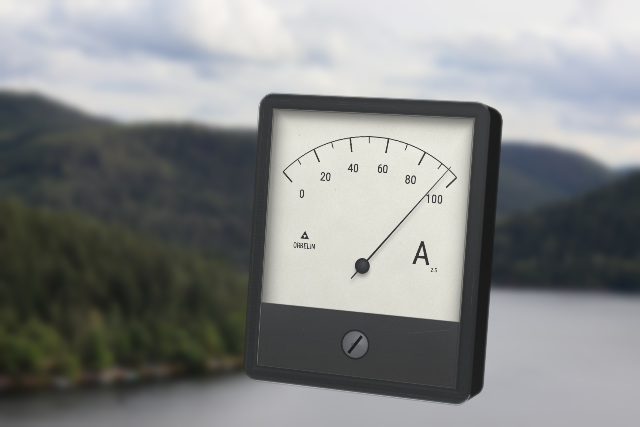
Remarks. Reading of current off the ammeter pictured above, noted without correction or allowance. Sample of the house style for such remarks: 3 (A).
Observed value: 95 (A)
